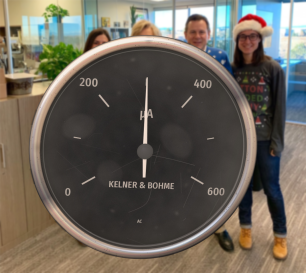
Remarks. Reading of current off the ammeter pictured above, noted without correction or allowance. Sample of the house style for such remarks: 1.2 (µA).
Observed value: 300 (µA)
